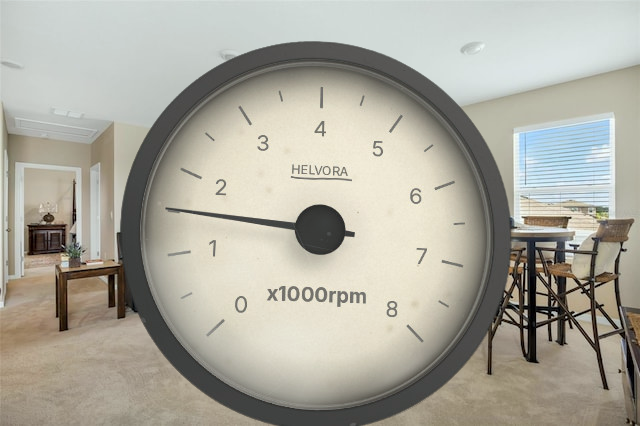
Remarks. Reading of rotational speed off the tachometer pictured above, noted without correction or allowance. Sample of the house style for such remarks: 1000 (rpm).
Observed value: 1500 (rpm)
